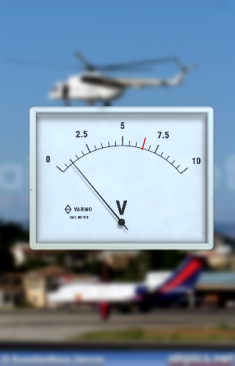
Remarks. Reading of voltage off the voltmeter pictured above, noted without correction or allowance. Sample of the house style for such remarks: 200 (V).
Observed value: 1 (V)
